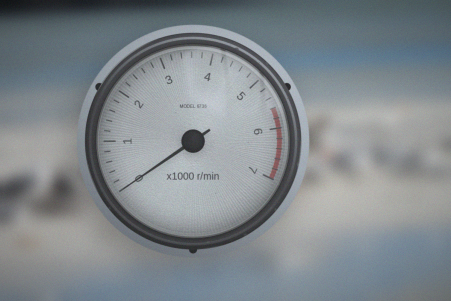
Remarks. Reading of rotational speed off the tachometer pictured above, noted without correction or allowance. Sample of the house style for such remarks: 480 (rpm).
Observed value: 0 (rpm)
